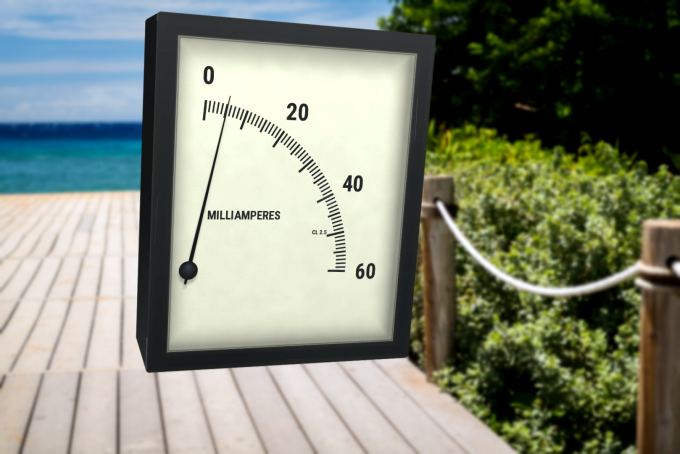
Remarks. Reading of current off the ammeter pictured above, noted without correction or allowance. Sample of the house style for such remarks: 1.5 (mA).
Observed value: 5 (mA)
